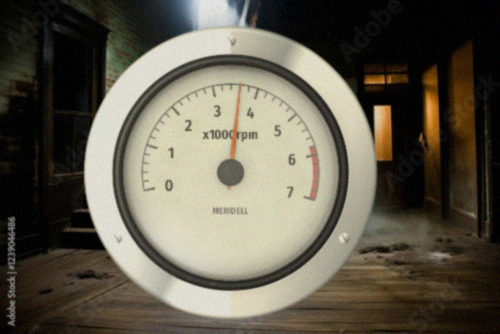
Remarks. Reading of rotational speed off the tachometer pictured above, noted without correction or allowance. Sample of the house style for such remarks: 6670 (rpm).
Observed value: 3600 (rpm)
